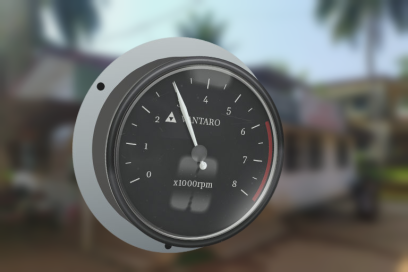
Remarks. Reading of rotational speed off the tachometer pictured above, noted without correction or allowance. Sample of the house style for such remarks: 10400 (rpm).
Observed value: 3000 (rpm)
